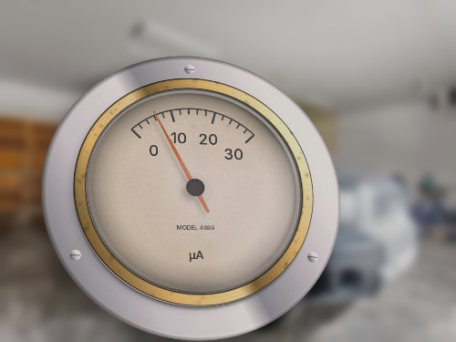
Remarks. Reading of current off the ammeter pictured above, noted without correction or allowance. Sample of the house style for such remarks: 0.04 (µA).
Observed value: 6 (µA)
